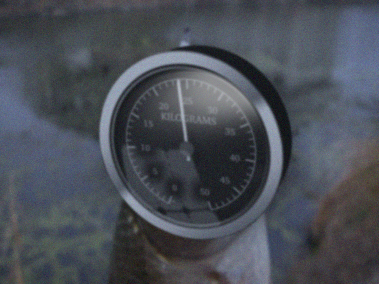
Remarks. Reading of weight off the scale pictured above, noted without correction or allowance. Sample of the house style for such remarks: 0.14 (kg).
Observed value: 24 (kg)
